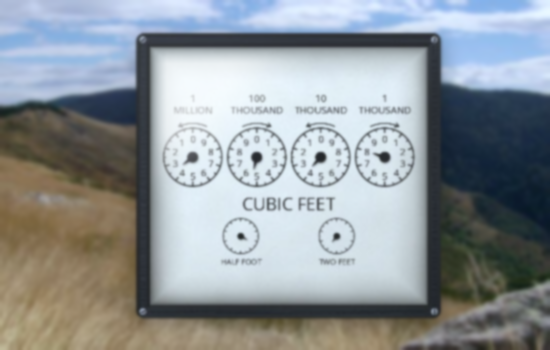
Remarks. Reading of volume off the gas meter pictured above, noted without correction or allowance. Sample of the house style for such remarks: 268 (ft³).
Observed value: 353800 (ft³)
